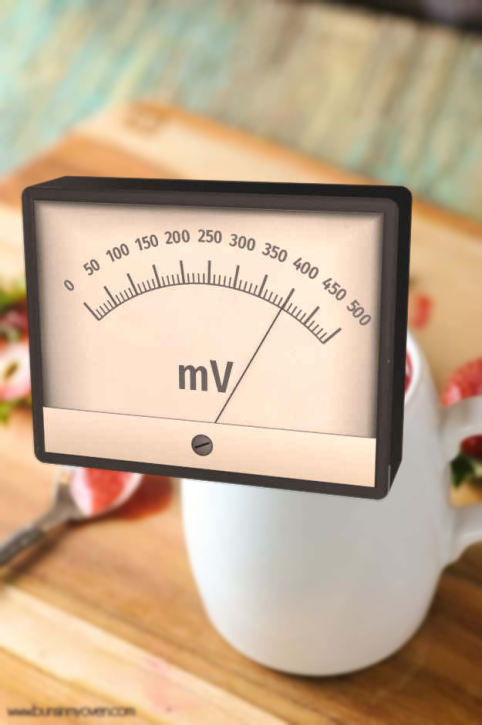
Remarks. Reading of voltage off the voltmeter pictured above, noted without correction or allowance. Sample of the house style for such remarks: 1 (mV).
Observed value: 400 (mV)
